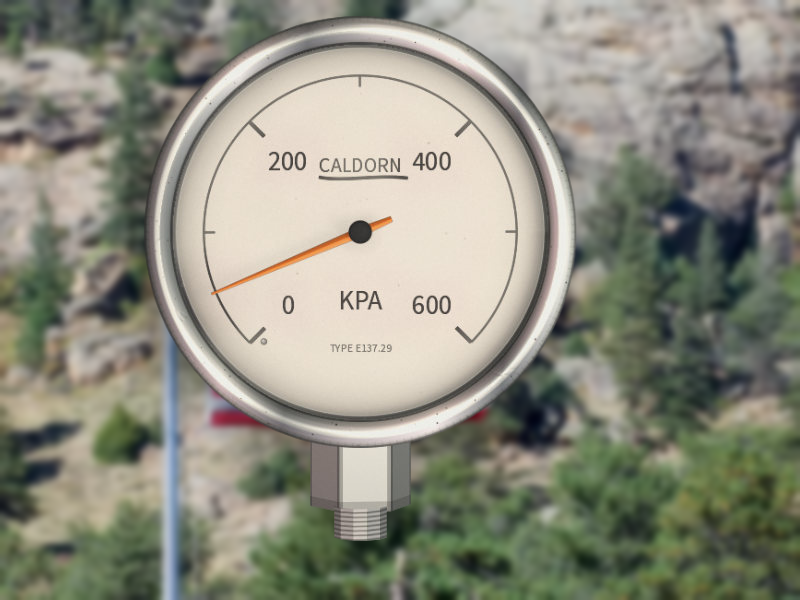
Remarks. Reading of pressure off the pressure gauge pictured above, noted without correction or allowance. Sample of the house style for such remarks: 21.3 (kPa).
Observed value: 50 (kPa)
